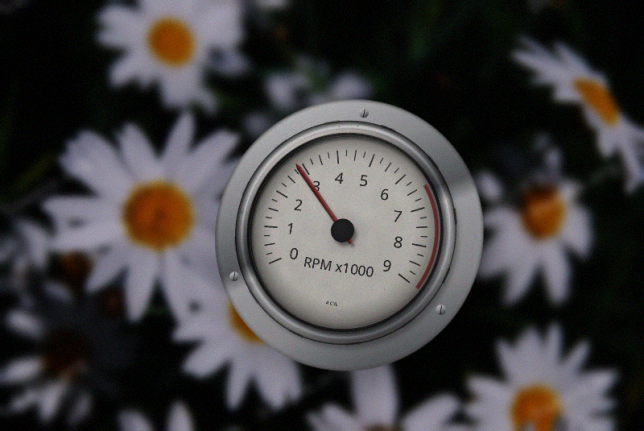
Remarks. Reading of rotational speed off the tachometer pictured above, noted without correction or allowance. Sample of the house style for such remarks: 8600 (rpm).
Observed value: 2875 (rpm)
